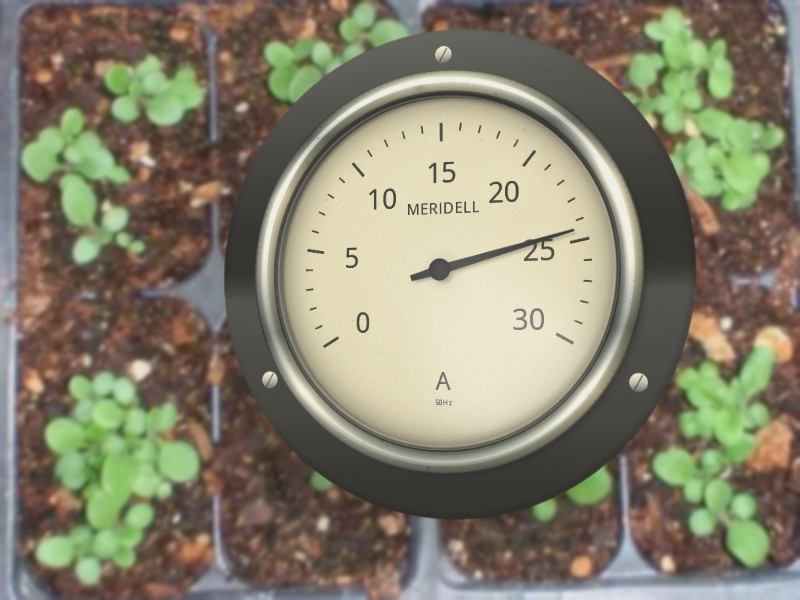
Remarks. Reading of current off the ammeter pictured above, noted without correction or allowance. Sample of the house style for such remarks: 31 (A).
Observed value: 24.5 (A)
